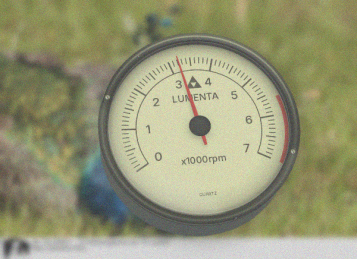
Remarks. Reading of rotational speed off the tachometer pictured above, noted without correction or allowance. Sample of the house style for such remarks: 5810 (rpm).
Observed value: 3200 (rpm)
